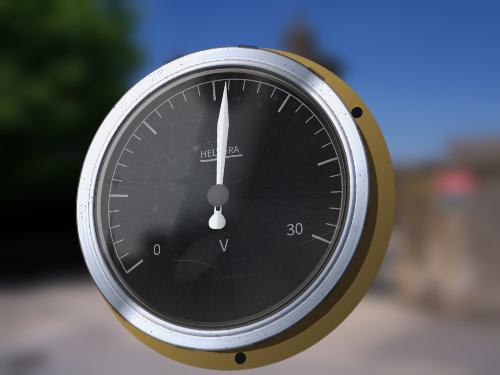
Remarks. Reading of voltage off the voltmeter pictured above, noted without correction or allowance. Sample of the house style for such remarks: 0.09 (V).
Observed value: 16 (V)
